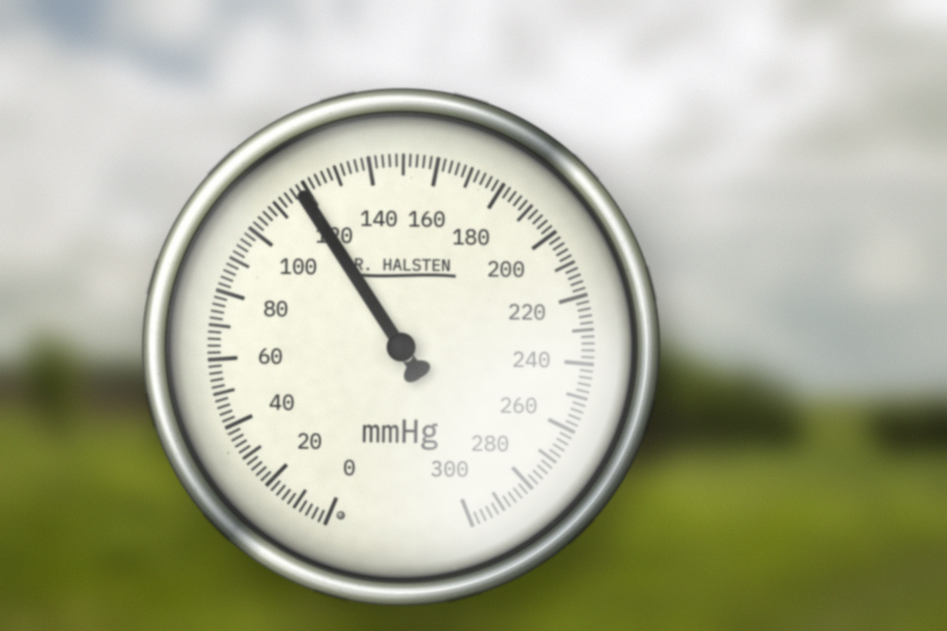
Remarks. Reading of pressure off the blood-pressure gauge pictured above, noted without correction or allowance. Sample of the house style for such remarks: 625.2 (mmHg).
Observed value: 118 (mmHg)
